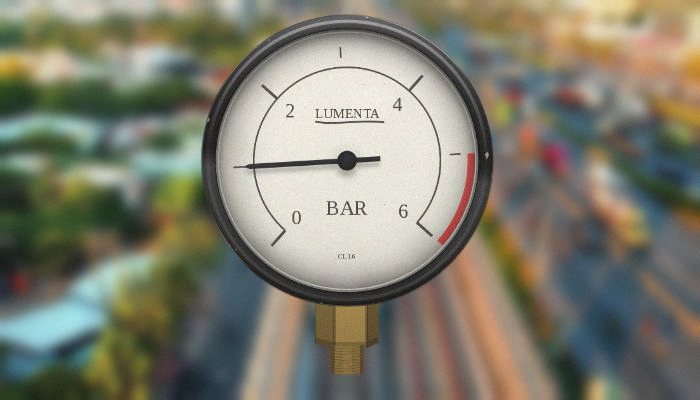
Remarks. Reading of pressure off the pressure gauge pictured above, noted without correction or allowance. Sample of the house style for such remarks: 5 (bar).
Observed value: 1 (bar)
